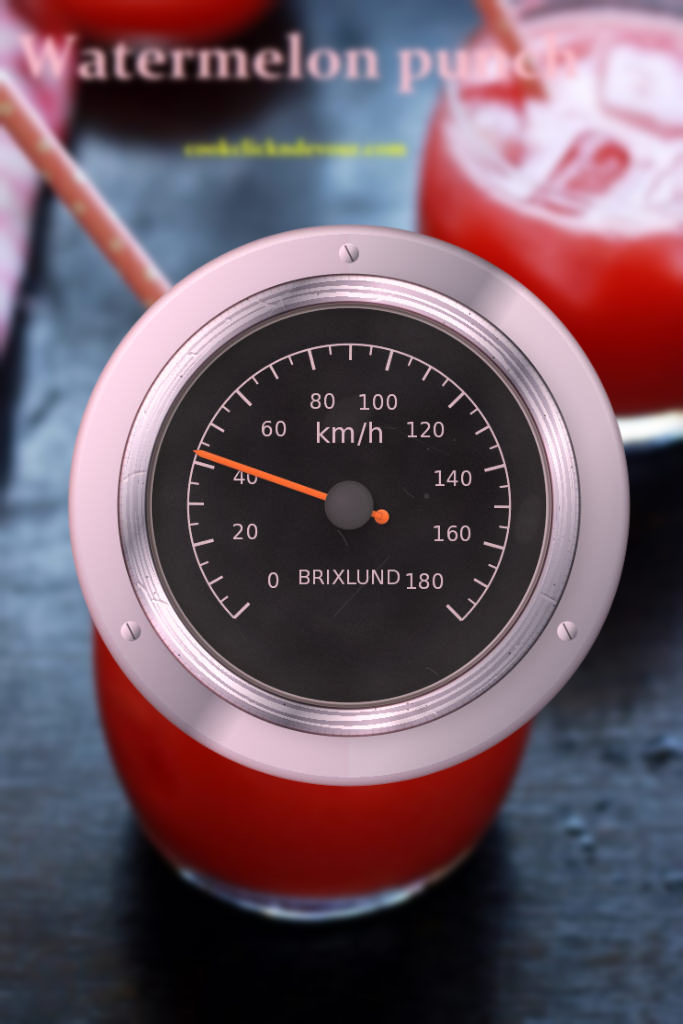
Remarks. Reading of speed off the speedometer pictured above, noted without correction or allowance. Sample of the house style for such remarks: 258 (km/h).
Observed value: 42.5 (km/h)
